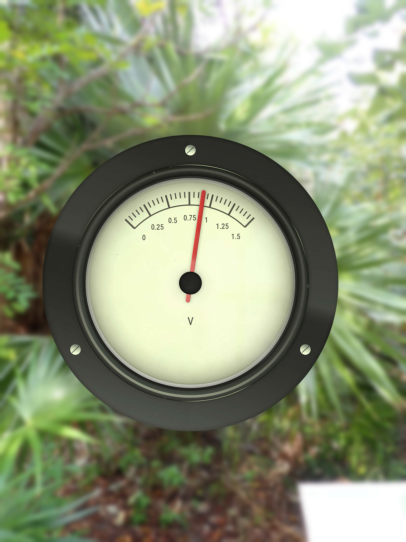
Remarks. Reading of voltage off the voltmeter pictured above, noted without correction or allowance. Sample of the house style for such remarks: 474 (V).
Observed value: 0.9 (V)
